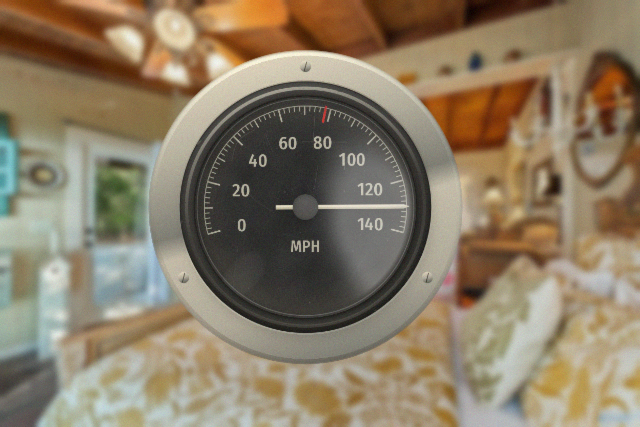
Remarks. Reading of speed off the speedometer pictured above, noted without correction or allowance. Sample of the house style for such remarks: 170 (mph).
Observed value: 130 (mph)
